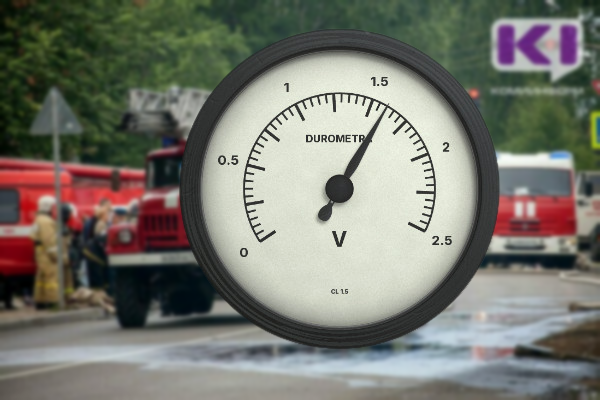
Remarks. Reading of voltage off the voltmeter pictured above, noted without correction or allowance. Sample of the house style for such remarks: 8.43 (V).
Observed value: 1.6 (V)
